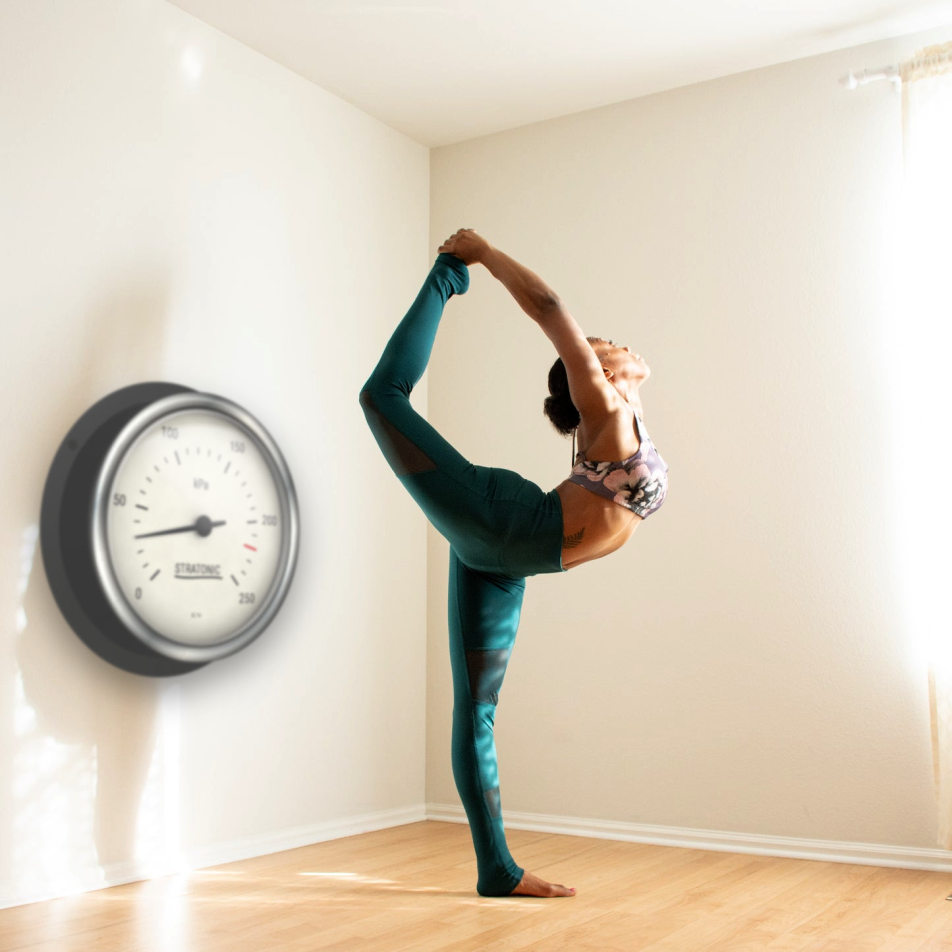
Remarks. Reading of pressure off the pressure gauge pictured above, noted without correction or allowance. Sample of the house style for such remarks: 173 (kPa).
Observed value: 30 (kPa)
